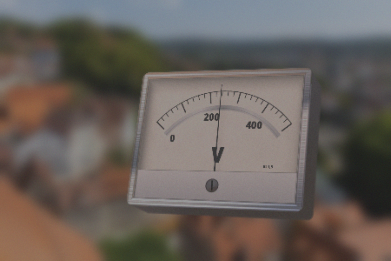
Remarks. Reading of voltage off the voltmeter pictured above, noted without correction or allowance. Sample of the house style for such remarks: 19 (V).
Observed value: 240 (V)
